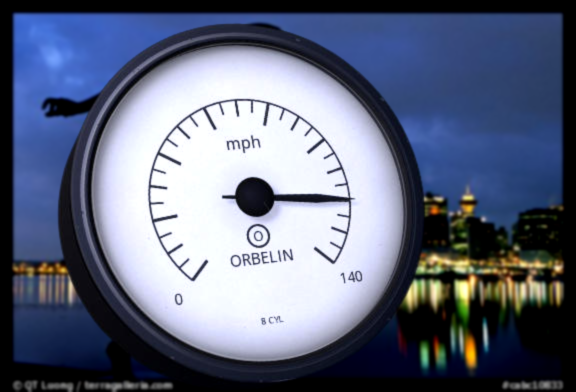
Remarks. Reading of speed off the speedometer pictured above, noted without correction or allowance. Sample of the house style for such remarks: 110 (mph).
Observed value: 120 (mph)
